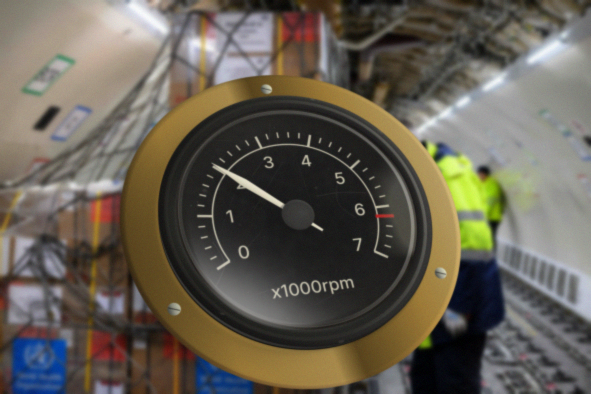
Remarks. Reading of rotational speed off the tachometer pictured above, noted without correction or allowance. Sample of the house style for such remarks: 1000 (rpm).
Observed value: 2000 (rpm)
